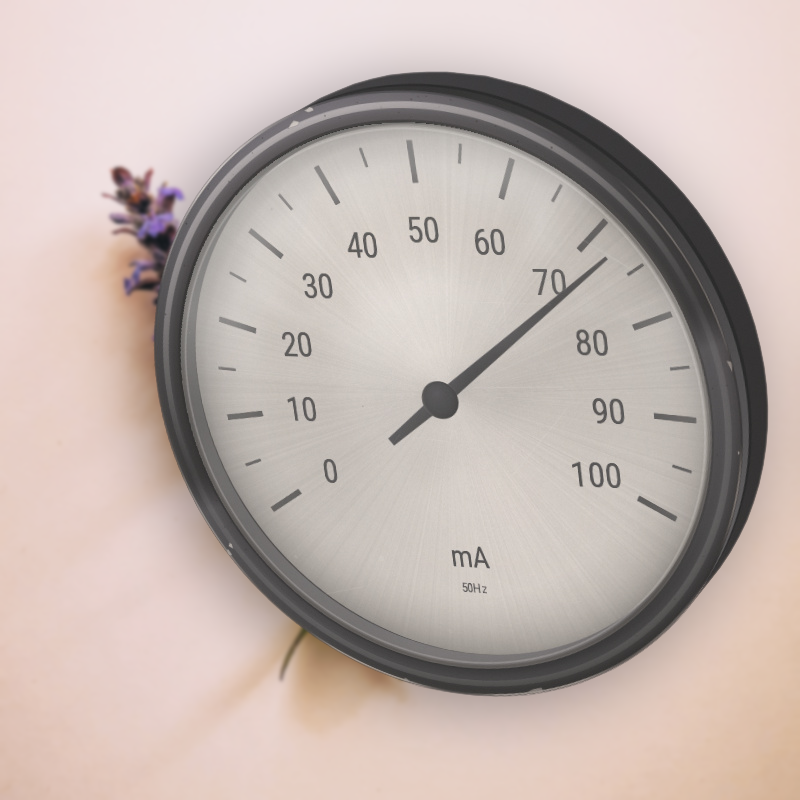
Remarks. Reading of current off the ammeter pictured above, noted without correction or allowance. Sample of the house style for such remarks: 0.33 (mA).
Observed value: 72.5 (mA)
